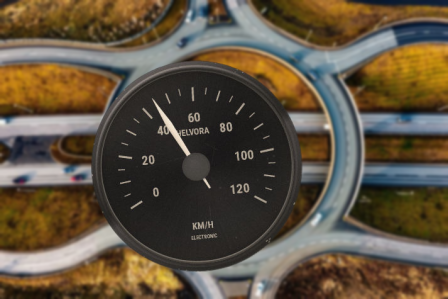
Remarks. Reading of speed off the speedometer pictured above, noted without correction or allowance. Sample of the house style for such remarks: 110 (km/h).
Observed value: 45 (km/h)
